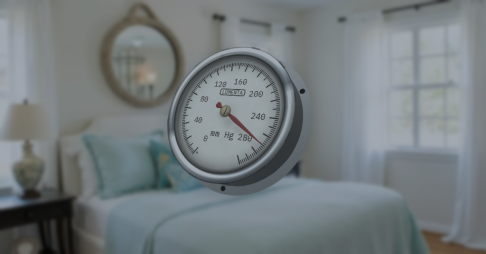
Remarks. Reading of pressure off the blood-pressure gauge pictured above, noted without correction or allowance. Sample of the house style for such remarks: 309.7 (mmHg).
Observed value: 270 (mmHg)
